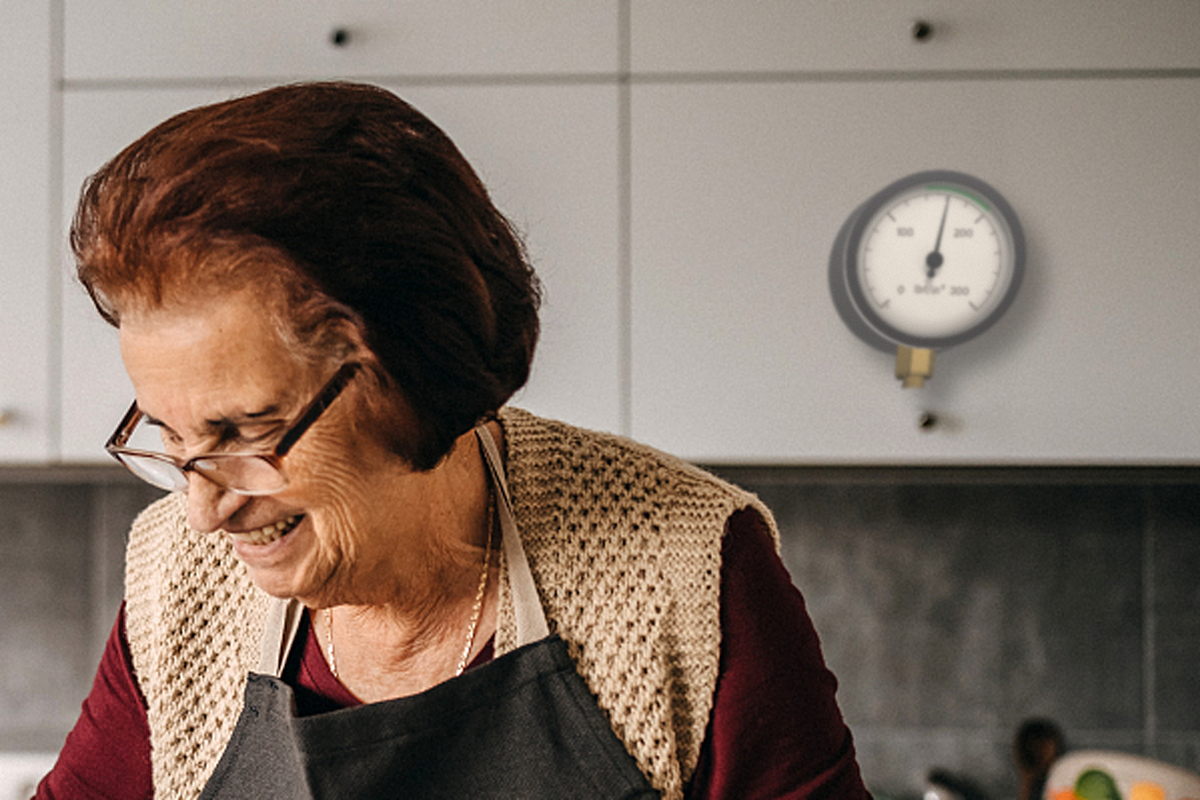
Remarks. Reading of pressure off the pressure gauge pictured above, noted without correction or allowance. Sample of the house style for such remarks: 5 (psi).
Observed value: 160 (psi)
